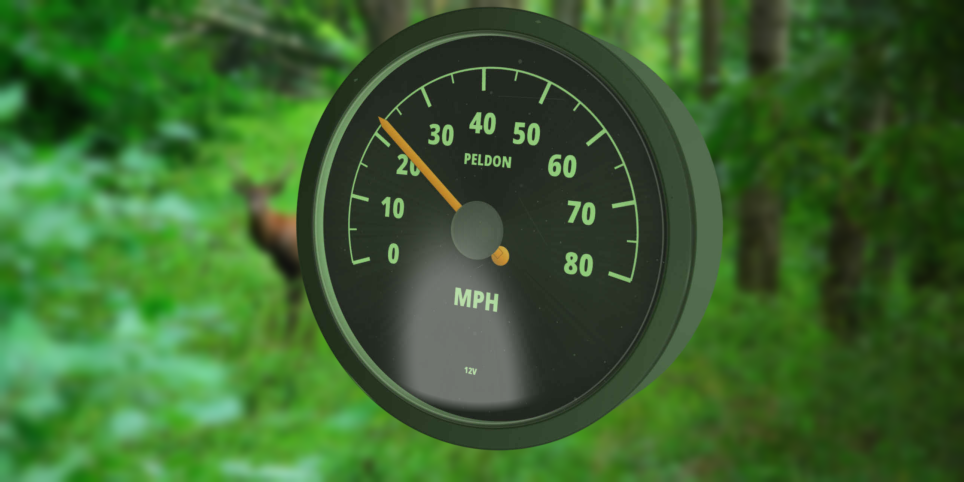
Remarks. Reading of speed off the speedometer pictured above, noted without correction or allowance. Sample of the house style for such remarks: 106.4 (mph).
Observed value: 22.5 (mph)
